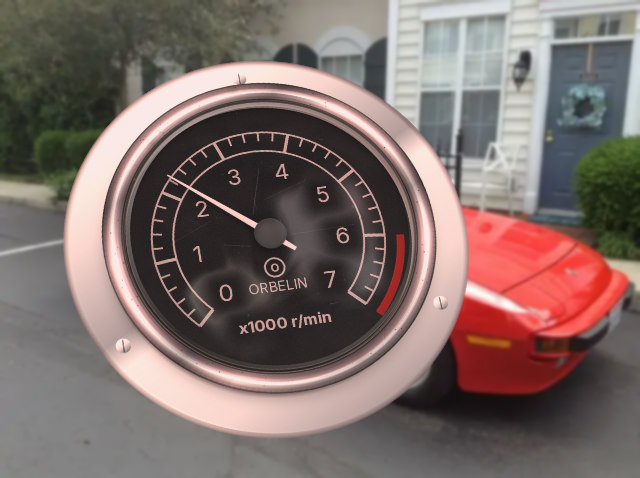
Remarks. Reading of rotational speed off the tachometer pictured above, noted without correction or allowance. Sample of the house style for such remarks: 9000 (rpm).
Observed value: 2200 (rpm)
